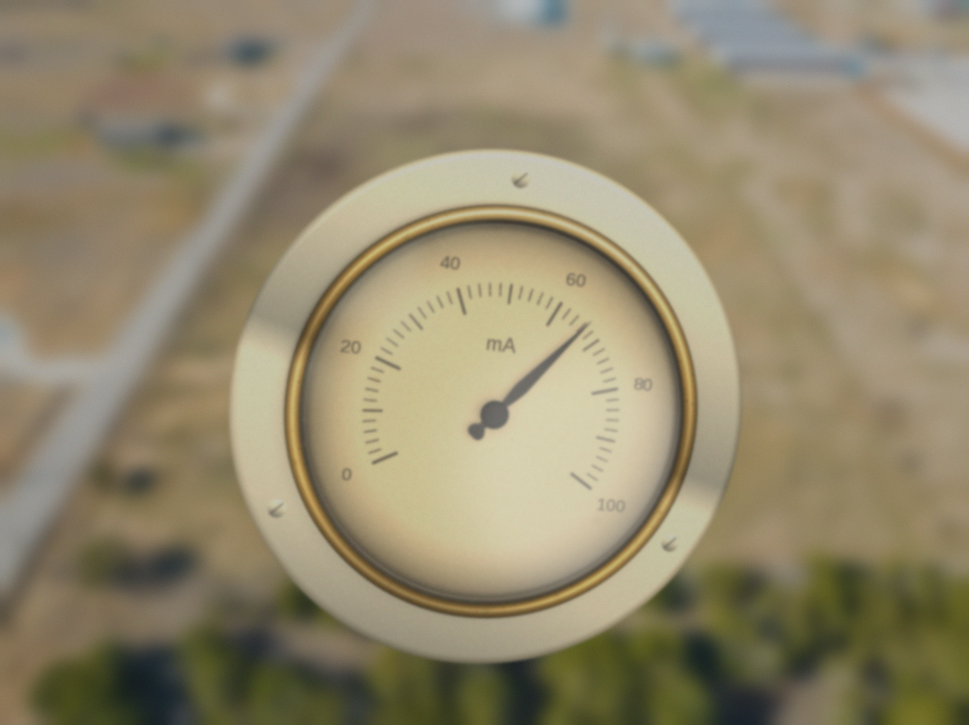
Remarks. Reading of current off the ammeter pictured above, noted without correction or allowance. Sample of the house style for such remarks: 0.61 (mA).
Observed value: 66 (mA)
